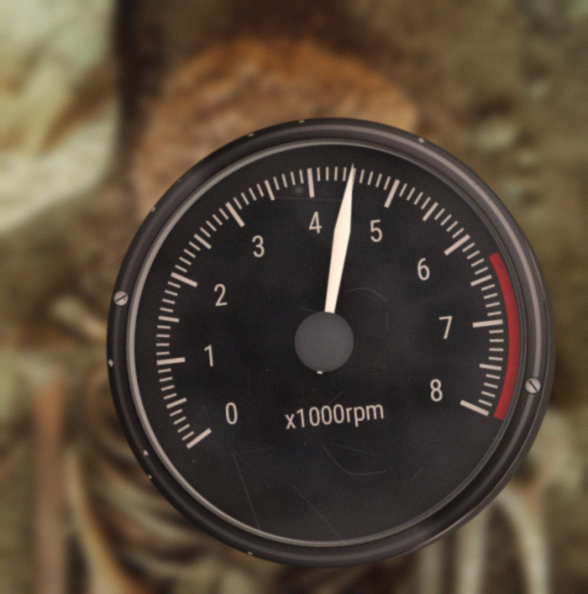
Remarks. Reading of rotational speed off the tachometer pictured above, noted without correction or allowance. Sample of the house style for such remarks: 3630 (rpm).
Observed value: 4500 (rpm)
